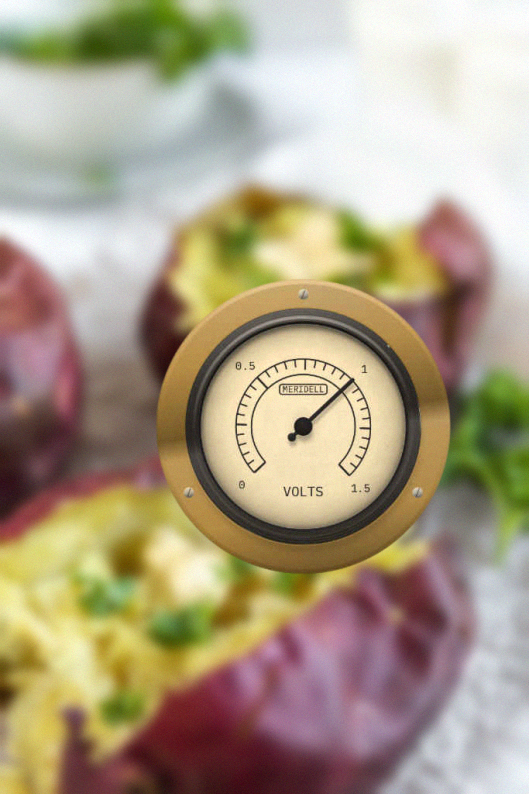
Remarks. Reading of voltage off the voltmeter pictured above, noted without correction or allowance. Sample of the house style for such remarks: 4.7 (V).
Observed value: 1 (V)
